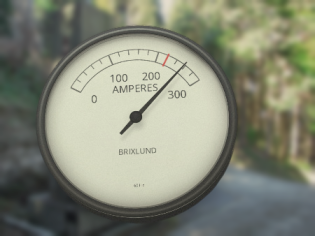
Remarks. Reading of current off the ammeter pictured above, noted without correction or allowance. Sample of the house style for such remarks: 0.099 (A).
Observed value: 260 (A)
